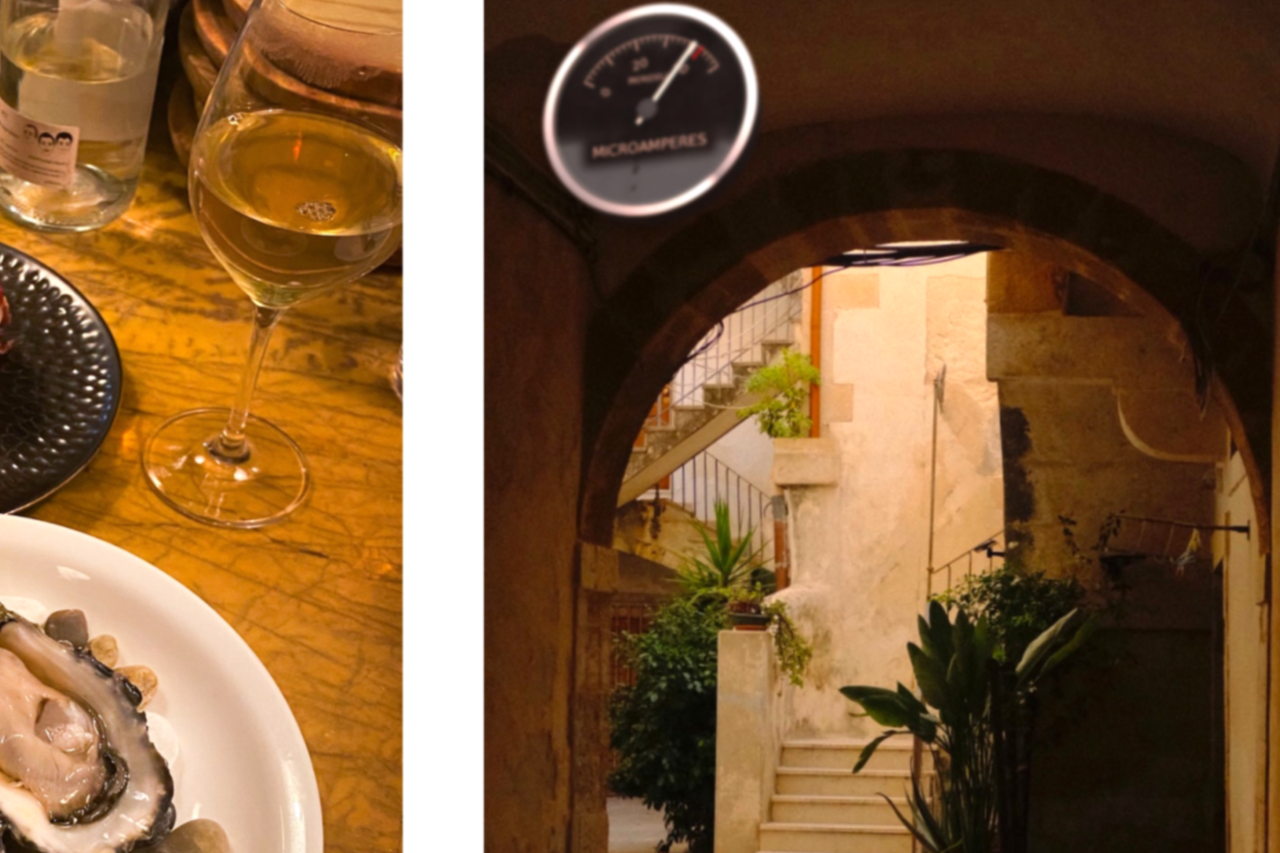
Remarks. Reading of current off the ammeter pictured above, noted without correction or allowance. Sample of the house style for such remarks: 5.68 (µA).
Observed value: 40 (µA)
